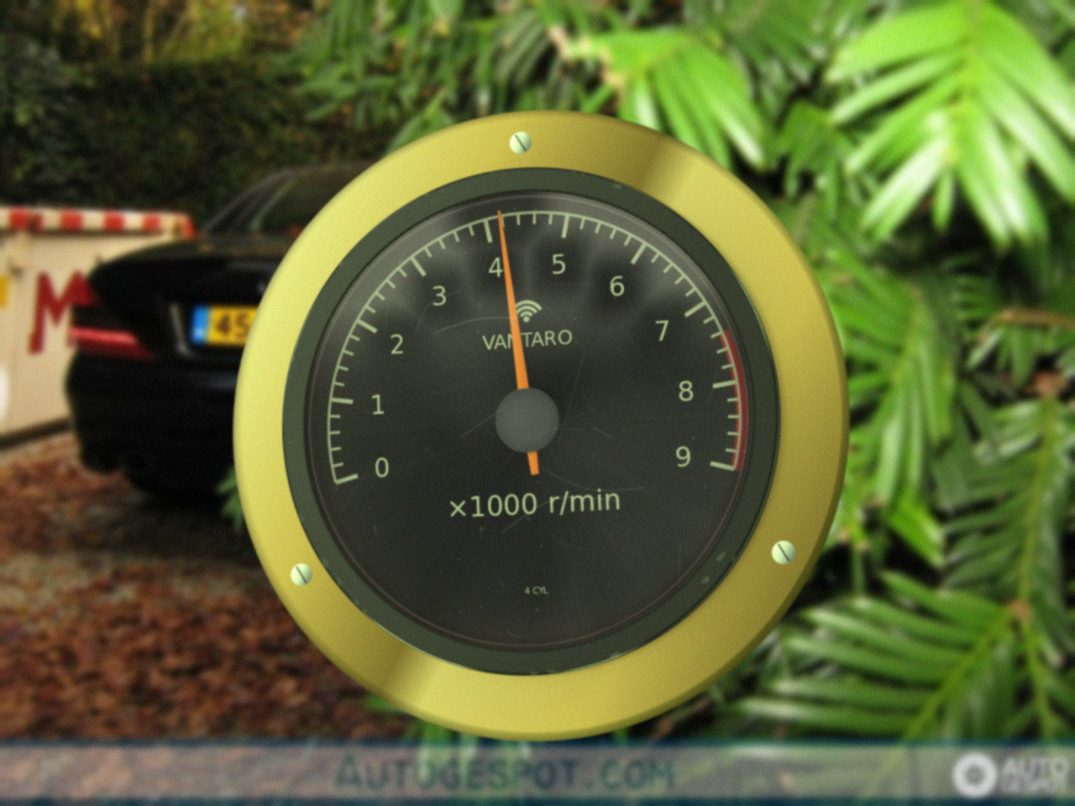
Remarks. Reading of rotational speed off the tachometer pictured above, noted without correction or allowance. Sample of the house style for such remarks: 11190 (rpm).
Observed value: 4200 (rpm)
